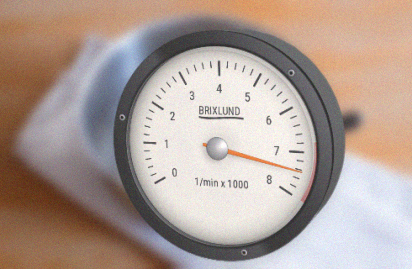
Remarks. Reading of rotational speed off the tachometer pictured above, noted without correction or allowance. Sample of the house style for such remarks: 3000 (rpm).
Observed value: 7400 (rpm)
